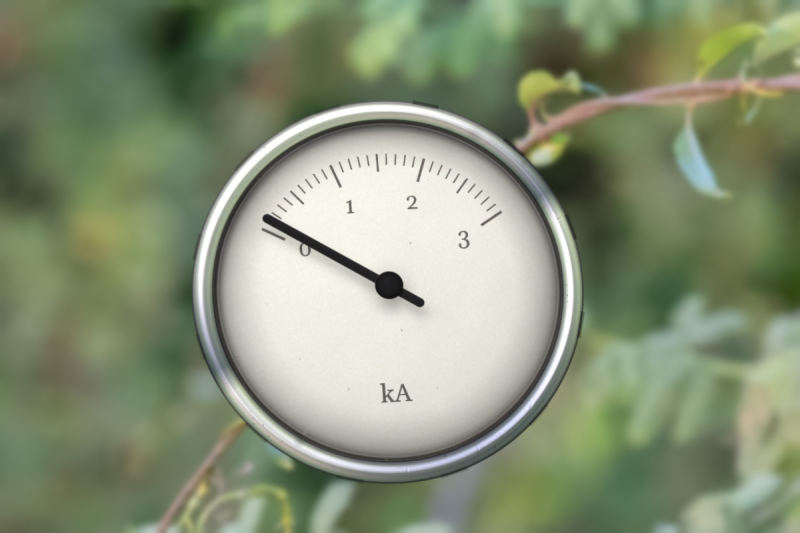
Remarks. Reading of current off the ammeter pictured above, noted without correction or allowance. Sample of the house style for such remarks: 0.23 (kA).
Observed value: 0.1 (kA)
